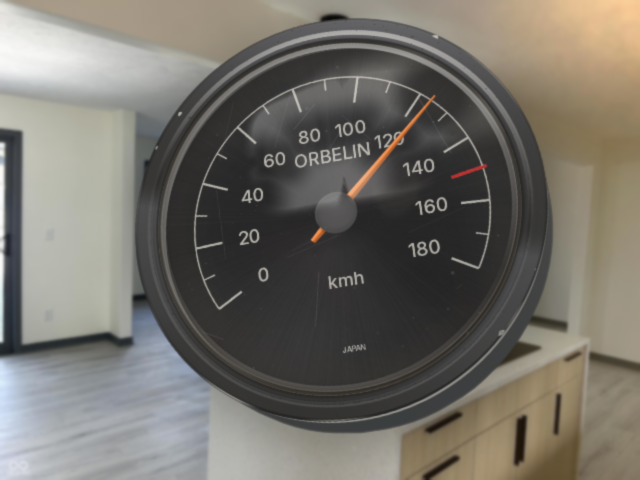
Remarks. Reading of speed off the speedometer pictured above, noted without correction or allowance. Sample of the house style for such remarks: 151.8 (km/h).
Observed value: 125 (km/h)
